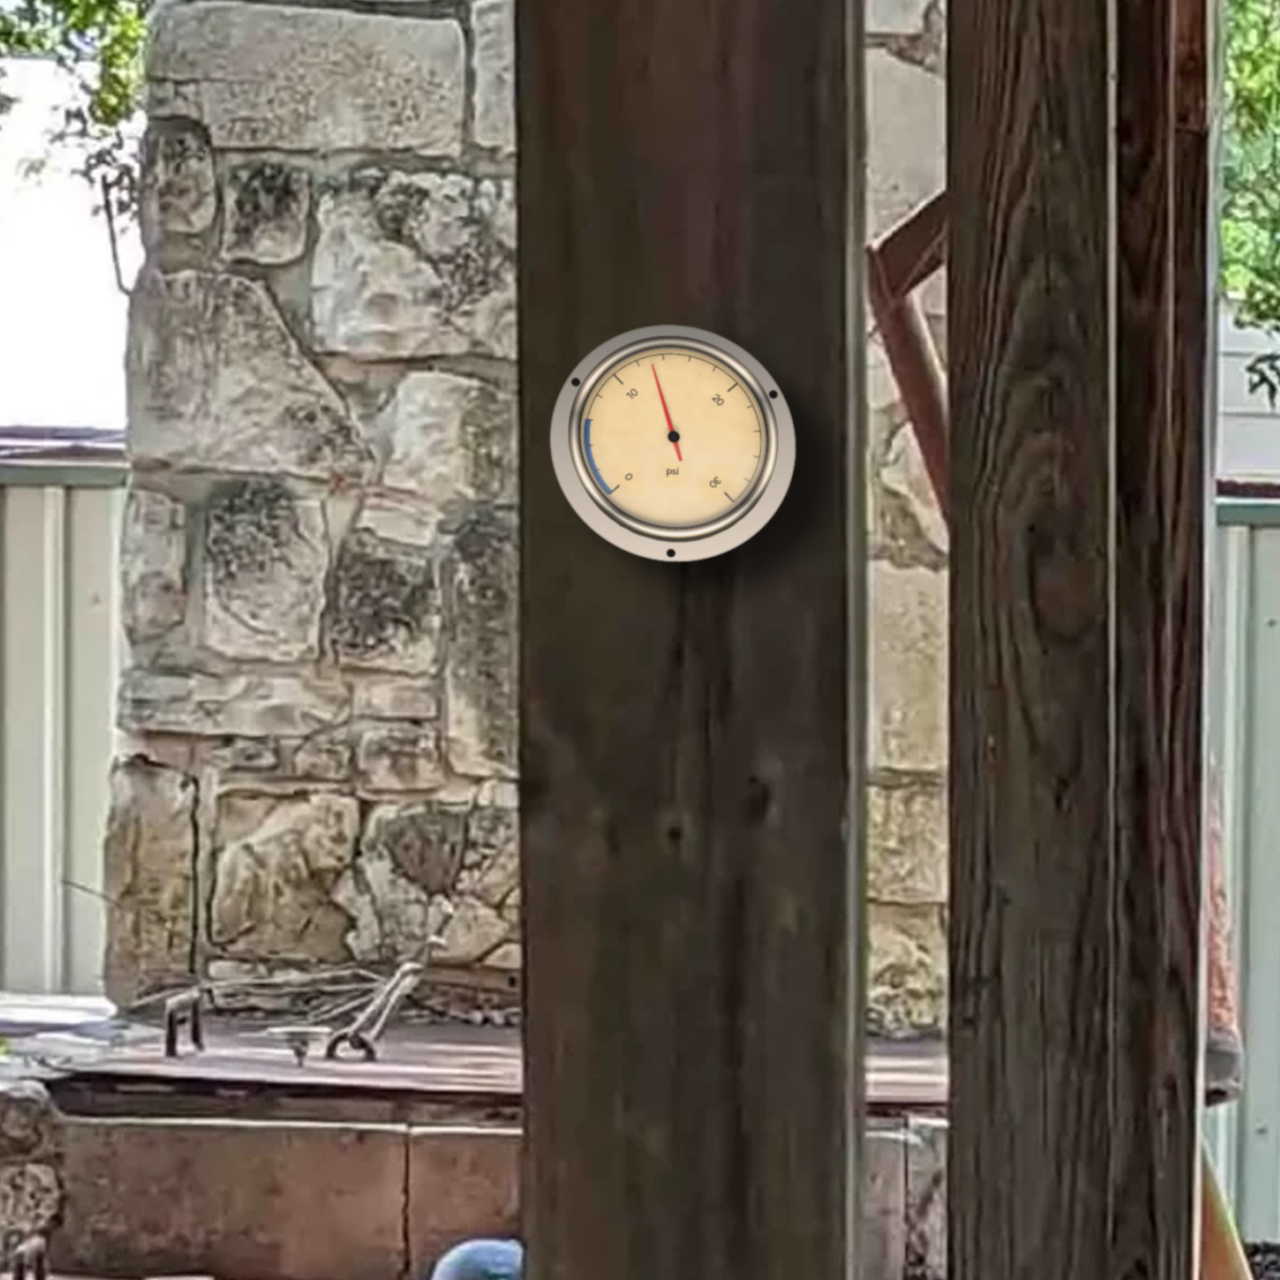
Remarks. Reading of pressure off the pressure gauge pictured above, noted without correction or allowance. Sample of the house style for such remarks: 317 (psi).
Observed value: 13 (psi)
